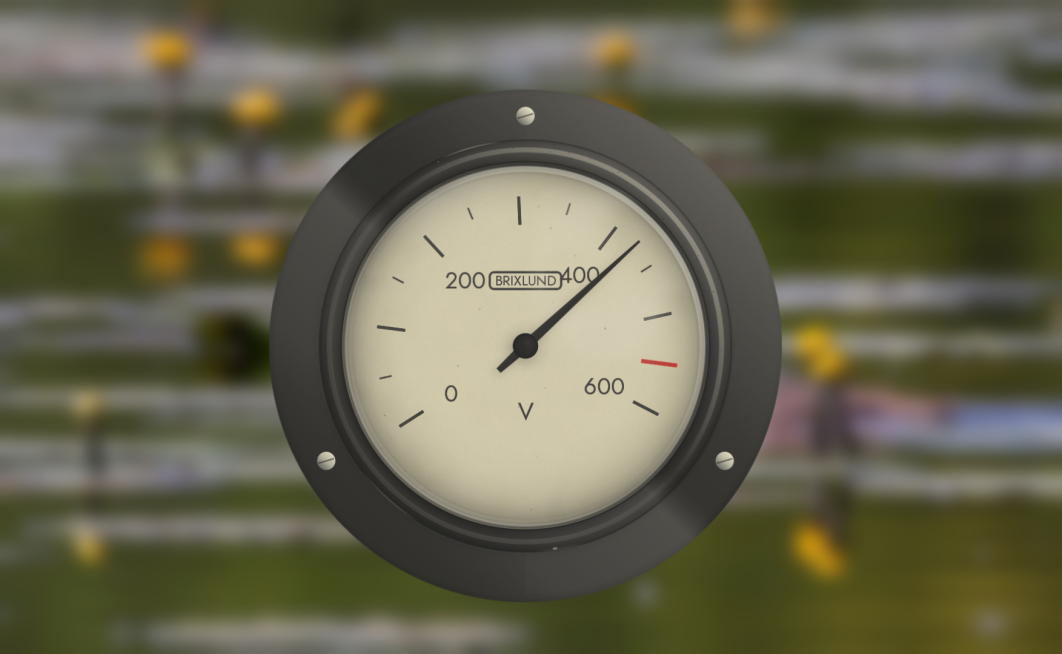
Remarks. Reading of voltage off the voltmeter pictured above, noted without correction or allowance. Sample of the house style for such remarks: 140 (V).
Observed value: 425 (V)
